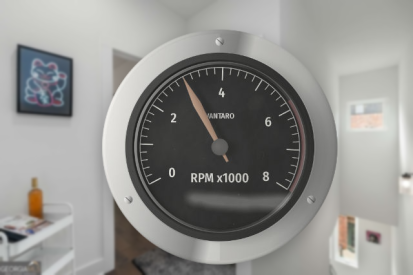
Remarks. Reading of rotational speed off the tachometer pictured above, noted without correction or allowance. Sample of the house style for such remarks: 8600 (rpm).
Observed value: 3000 (rpm)
